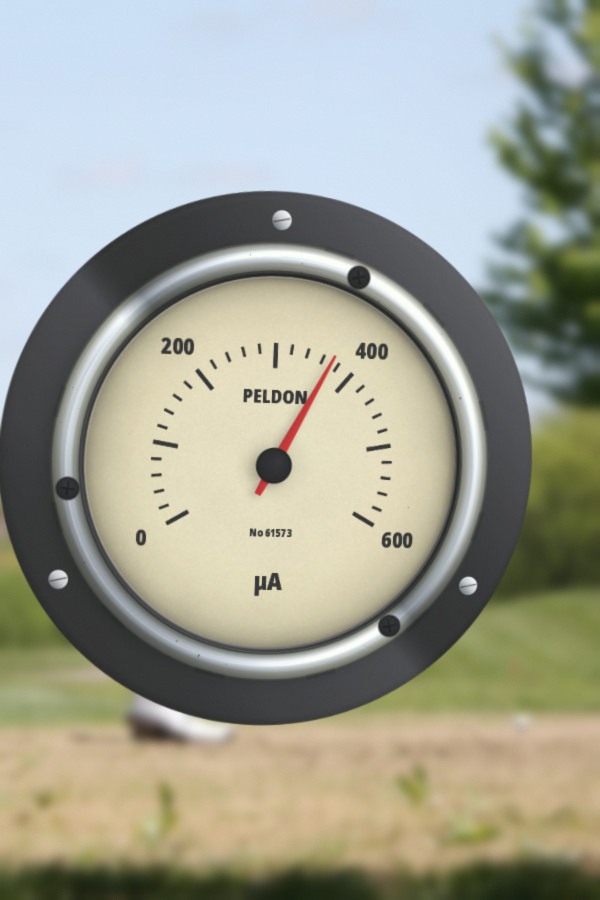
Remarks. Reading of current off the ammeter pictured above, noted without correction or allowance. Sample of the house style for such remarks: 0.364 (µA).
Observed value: 370 (µA)
